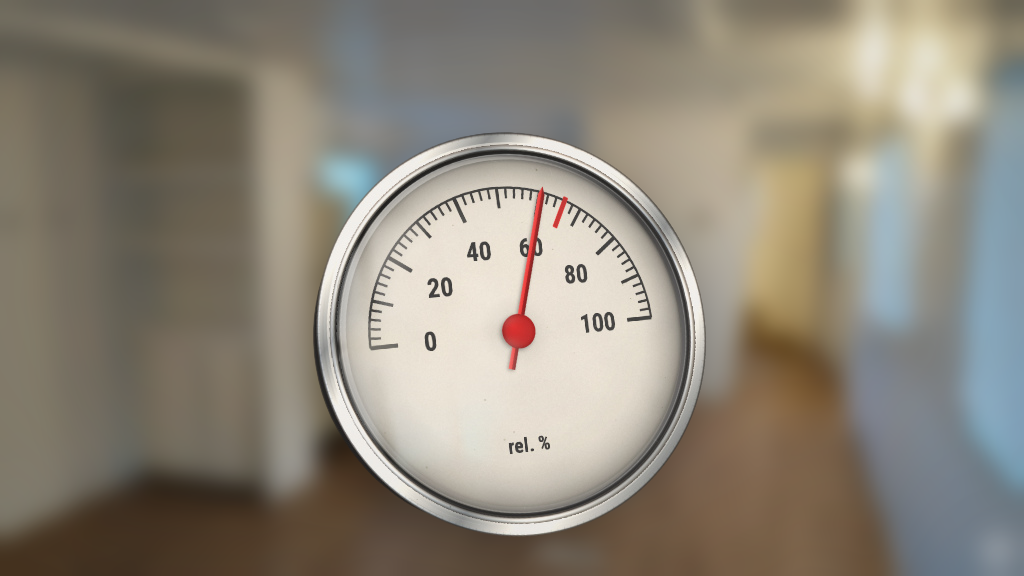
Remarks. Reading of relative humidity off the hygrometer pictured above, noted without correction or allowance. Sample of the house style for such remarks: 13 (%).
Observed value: 60 (%)
